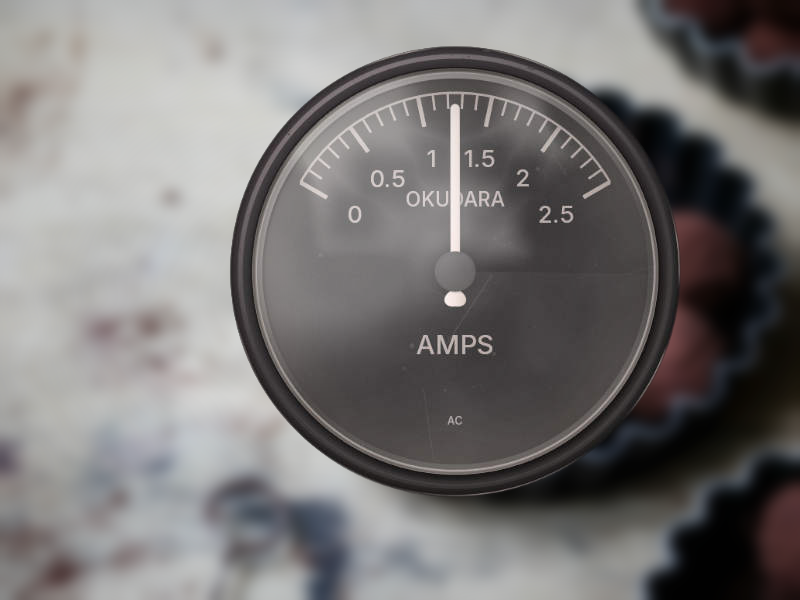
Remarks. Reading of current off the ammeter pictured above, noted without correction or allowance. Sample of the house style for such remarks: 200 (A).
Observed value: 1.25 (A)
